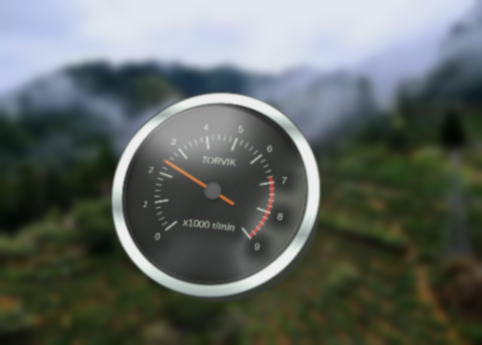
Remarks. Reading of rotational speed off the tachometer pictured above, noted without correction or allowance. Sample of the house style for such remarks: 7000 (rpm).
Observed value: 2400 (rpm)
